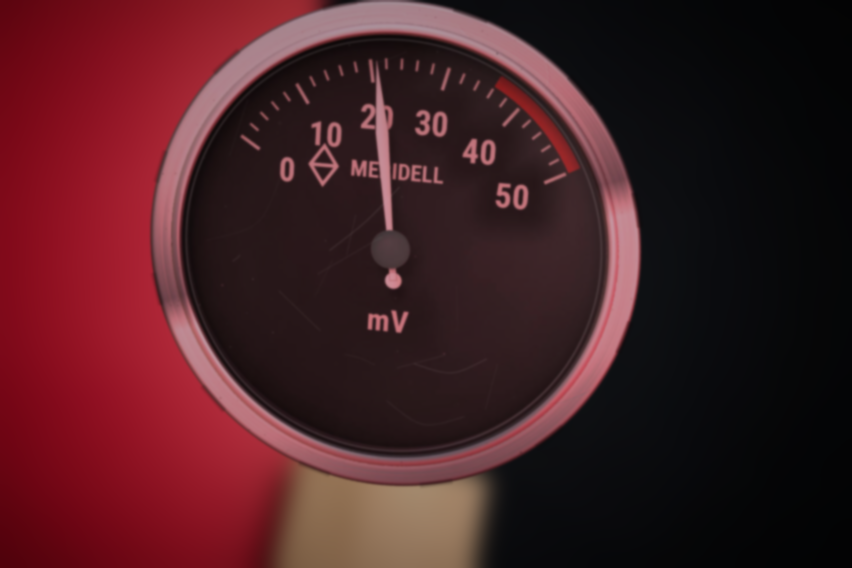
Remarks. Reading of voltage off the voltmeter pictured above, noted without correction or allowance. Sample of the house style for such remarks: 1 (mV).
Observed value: 21 (mV)
